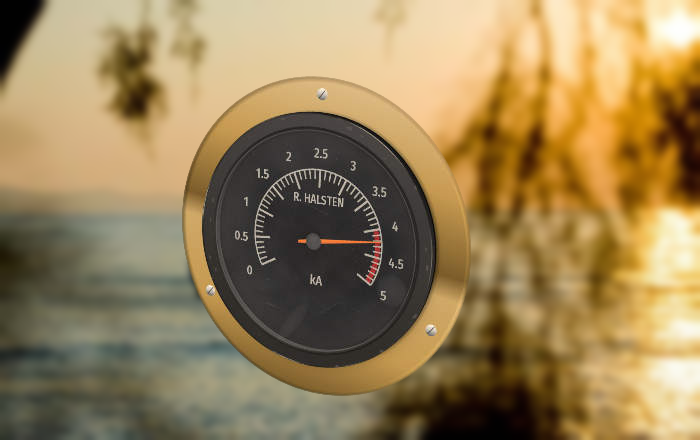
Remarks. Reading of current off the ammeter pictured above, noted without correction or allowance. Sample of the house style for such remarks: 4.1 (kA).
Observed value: 4.2 (kA)
